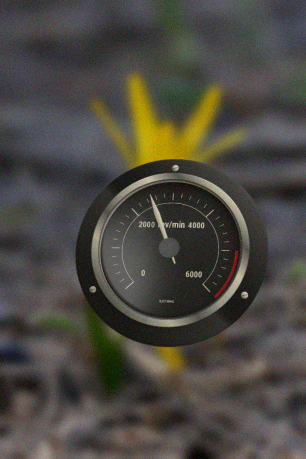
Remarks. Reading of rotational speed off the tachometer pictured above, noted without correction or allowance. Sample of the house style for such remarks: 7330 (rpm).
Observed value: 2500 (rpm)
